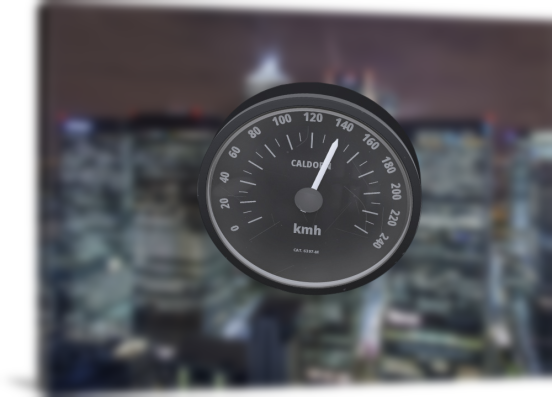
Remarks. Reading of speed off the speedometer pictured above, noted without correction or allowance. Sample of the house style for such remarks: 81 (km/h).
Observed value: 140 (km/h)
